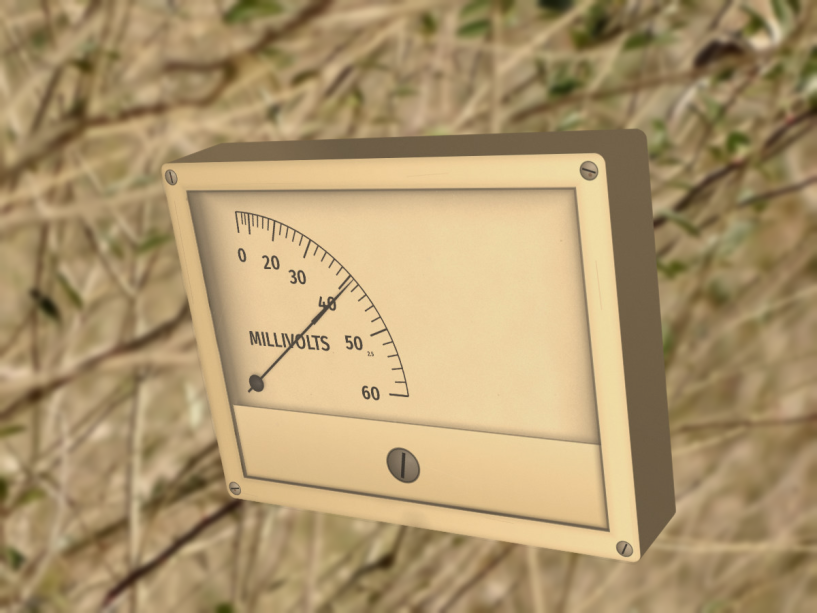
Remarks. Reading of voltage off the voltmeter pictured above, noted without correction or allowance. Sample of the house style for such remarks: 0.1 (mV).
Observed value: 41 (mV)
